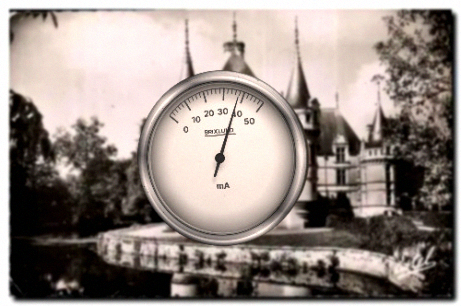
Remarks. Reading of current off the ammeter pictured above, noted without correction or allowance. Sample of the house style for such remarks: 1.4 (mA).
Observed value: 38 (mA)
